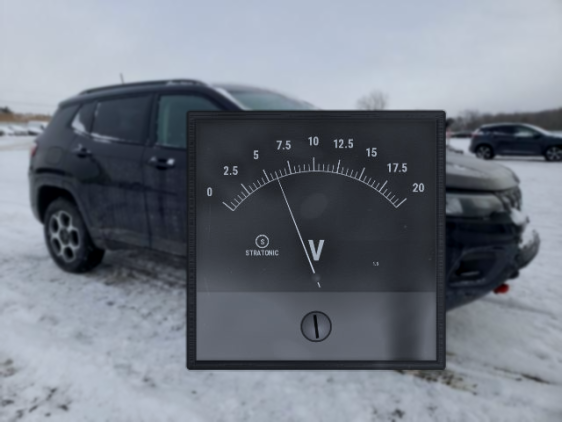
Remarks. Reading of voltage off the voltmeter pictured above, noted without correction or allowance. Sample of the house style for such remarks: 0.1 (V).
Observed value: 6 (V)
